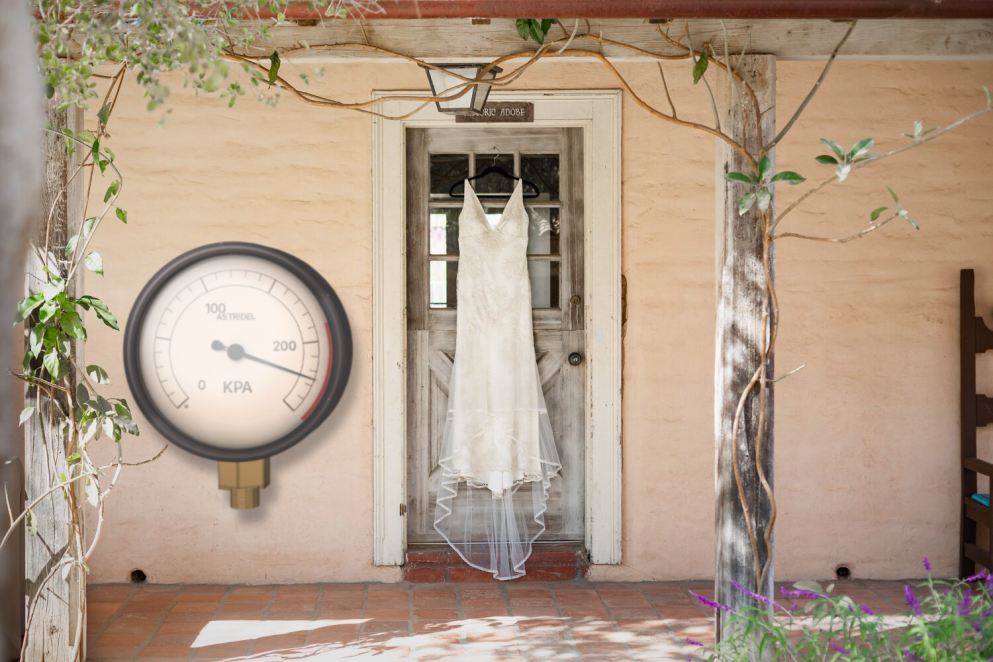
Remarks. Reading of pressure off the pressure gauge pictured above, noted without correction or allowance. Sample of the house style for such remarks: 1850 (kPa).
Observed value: 225 (kPa)
